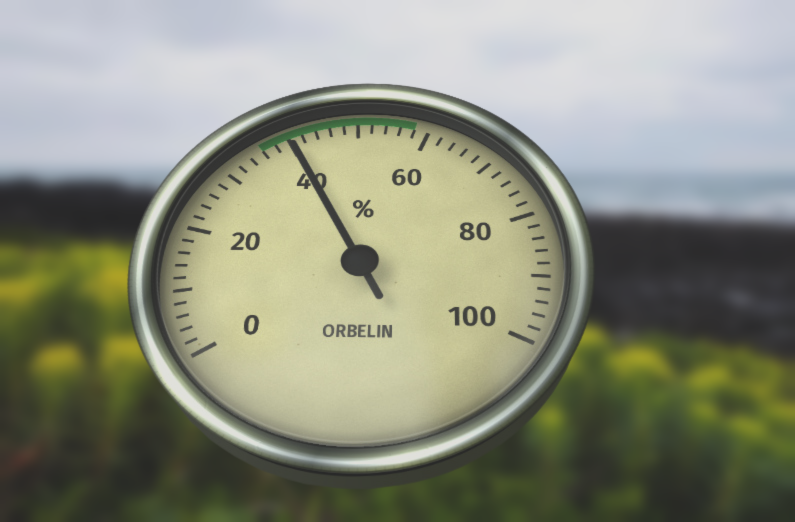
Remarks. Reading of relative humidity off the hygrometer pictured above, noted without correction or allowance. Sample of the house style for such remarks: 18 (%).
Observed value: 40 (%)
